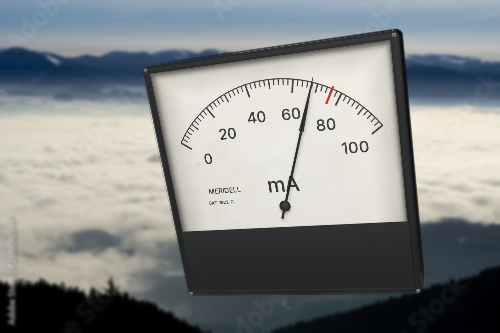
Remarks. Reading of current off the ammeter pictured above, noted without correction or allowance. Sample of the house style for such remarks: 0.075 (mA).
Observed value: 68 (mA)
